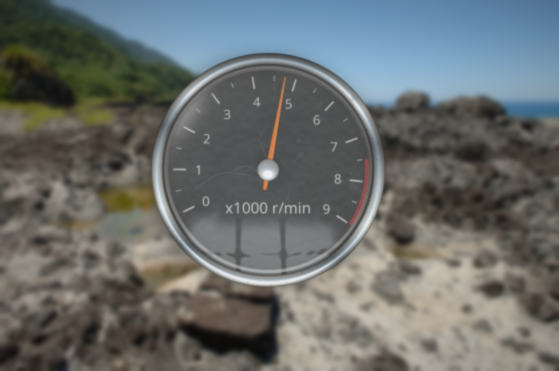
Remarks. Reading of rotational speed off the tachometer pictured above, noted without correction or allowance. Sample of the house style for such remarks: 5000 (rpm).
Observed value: 4750 (rpm)
